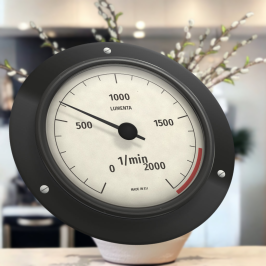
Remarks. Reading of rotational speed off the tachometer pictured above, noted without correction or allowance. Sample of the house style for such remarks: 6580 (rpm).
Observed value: 600 (rpm)
